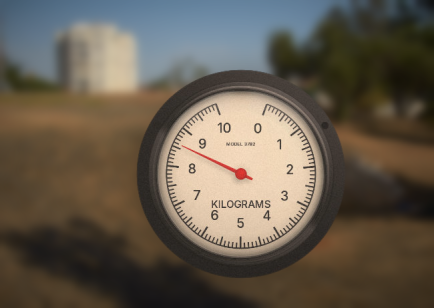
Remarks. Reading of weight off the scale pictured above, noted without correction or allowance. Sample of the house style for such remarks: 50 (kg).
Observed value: 8.6 (kg)
